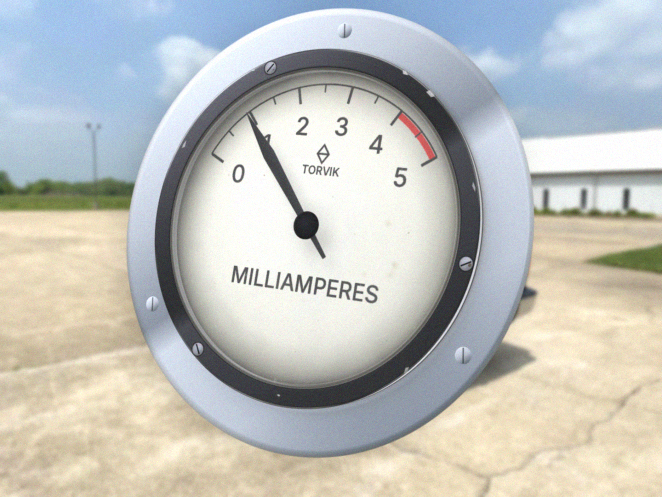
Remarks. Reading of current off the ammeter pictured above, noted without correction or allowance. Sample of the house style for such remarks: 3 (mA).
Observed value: 1 (mA)
